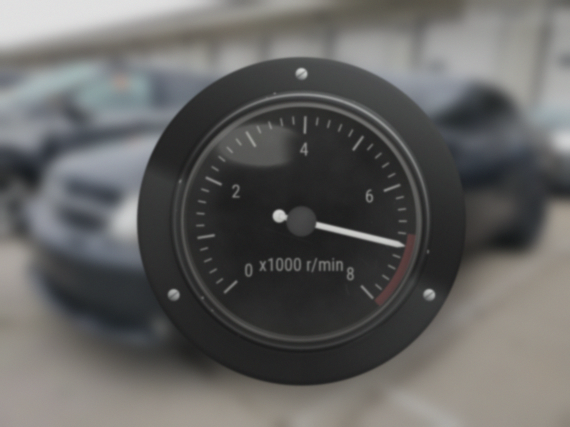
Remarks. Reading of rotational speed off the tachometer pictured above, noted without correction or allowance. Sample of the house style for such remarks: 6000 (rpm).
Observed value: 7000 (rpm)
